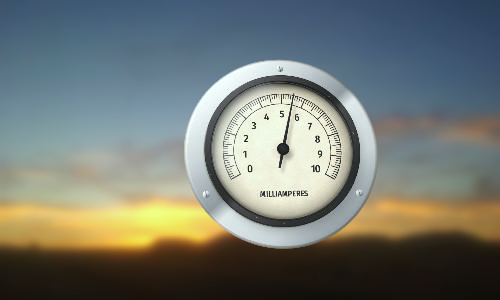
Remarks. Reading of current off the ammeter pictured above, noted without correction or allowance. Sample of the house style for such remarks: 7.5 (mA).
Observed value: 5.5 (mA)
